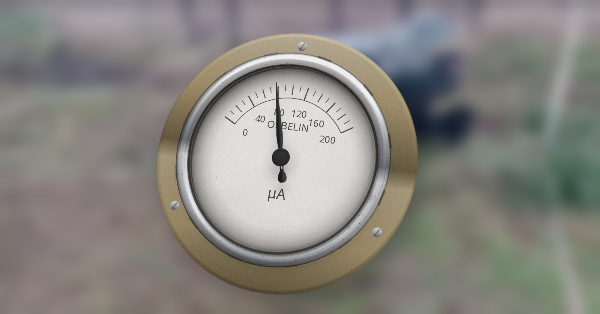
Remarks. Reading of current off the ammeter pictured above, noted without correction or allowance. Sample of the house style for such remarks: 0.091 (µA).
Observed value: 80 (µA)
